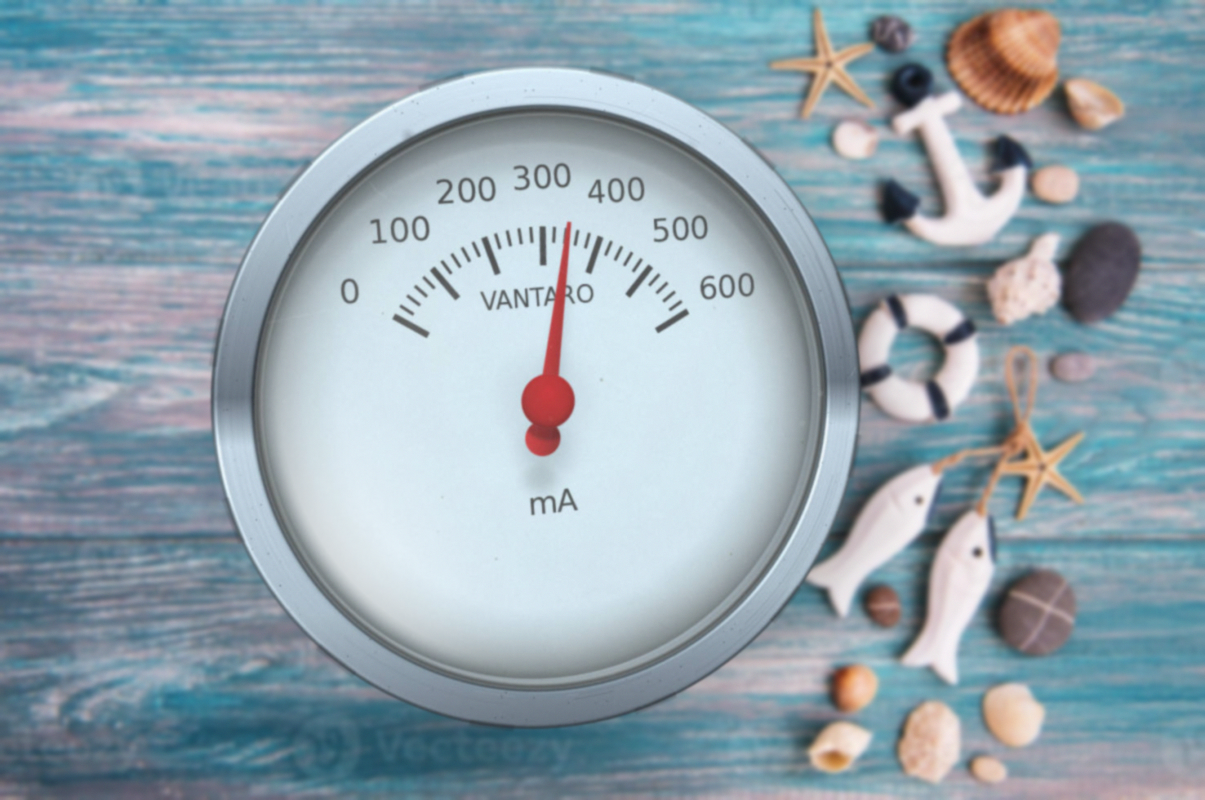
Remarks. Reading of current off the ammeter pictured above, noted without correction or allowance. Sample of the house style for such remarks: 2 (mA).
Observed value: 340 (mA)
